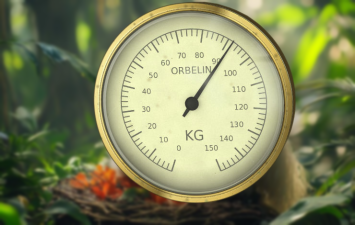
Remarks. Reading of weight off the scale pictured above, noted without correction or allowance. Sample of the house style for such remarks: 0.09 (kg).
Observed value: 92 (kg)
